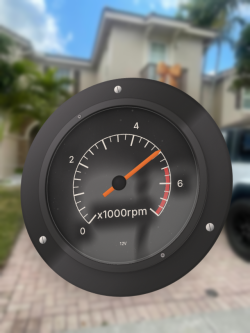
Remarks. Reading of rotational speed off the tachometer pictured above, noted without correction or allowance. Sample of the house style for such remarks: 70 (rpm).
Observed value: 5000 (rpm)
